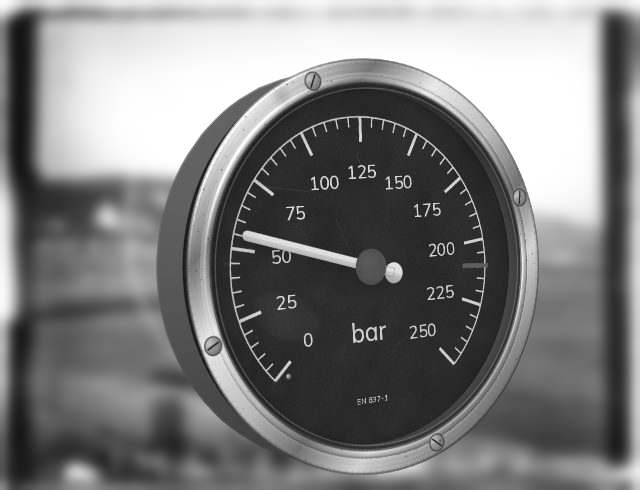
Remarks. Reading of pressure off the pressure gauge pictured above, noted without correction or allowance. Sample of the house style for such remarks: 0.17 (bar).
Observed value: 55 (bar)
